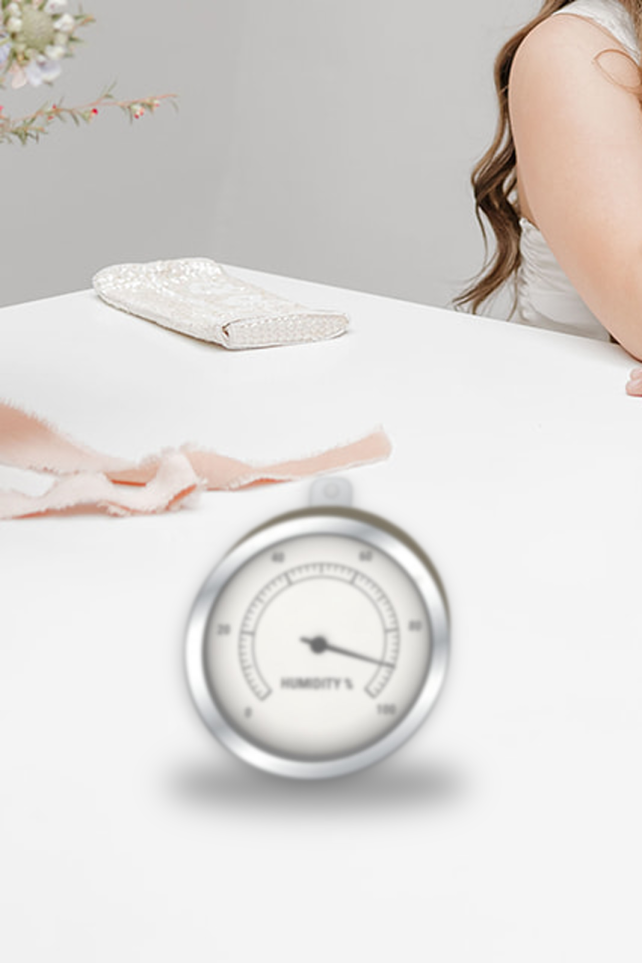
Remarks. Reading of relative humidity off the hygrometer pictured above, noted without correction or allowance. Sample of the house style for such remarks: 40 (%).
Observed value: 90 (%)
